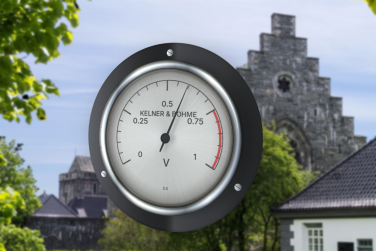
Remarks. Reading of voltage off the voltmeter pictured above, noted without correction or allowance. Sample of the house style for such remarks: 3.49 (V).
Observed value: 0.6 (V)
